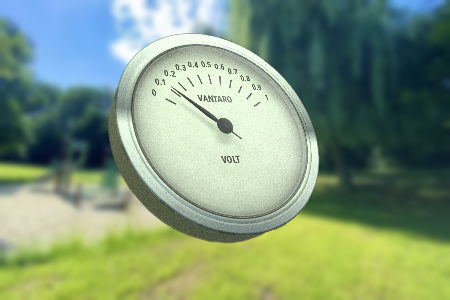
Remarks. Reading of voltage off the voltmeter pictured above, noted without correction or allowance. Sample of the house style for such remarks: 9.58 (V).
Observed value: 0.1 (V)
